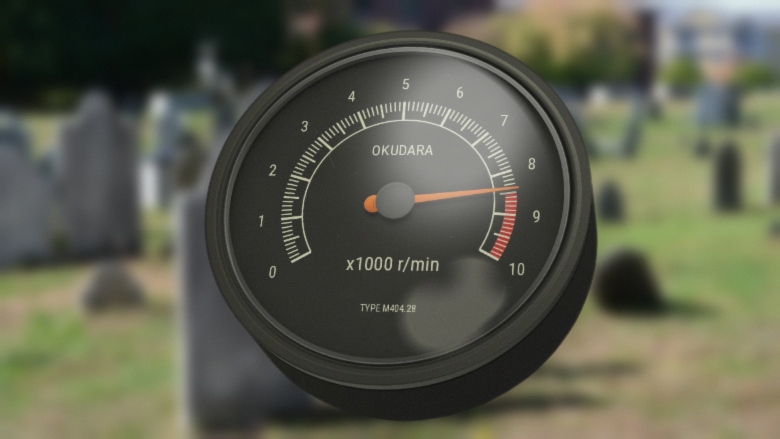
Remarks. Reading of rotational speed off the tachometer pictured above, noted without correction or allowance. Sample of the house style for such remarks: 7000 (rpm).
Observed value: 8500 (rpm)
